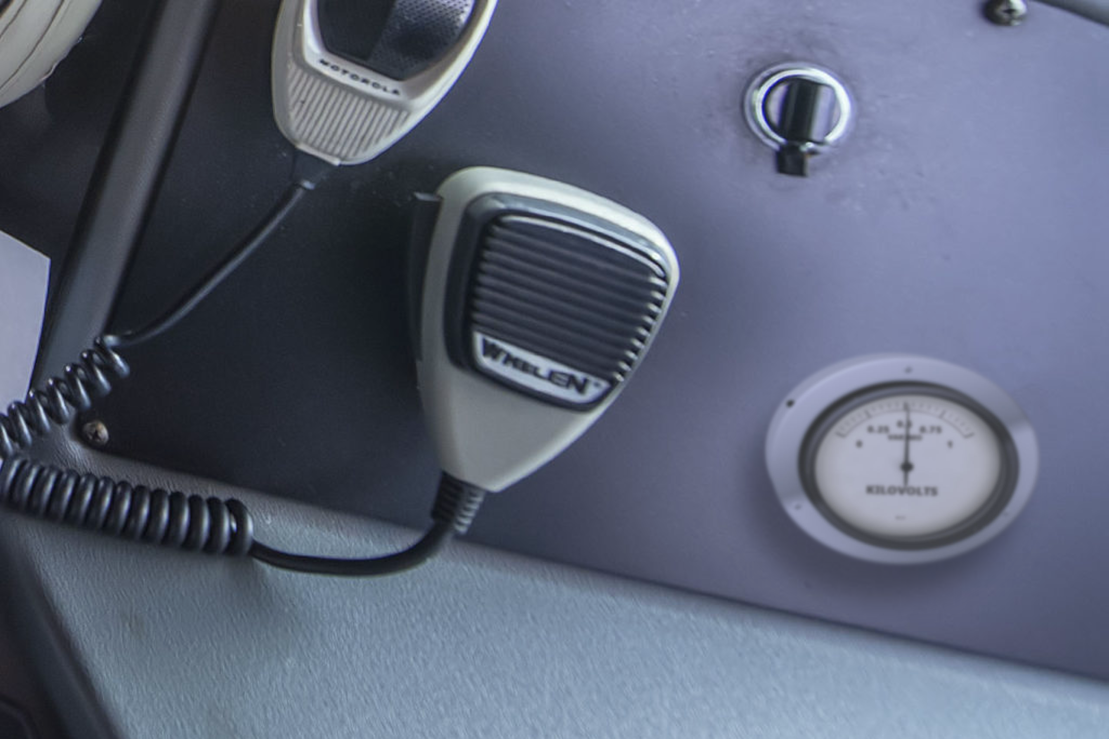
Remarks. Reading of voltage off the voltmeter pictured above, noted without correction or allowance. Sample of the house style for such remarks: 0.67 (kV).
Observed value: 0.5 (kV)
